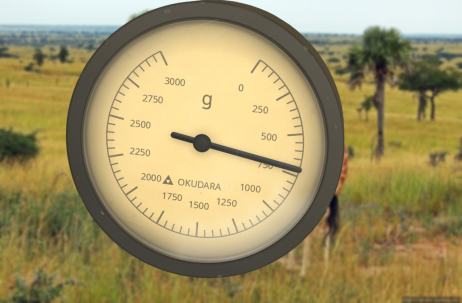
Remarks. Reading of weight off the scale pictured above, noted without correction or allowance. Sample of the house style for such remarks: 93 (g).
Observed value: 700 (g)
